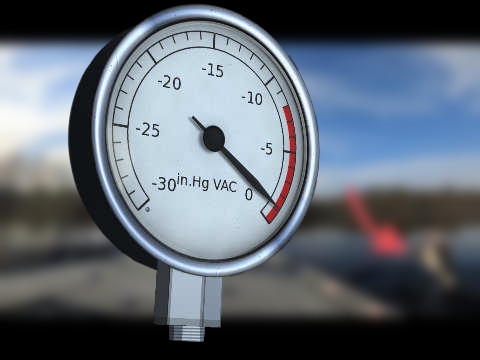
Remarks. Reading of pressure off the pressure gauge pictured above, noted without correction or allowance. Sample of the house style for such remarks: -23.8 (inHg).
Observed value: -1 (inHg)
